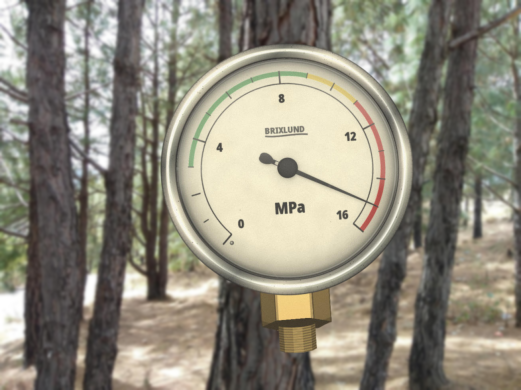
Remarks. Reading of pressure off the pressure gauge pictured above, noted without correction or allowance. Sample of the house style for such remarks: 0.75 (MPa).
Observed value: 15 (MPa)
